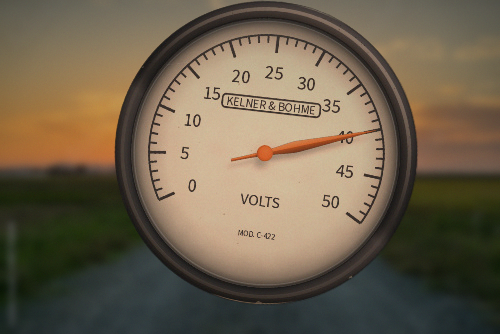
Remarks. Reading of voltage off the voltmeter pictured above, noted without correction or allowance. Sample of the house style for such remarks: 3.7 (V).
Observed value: 40 (V)
